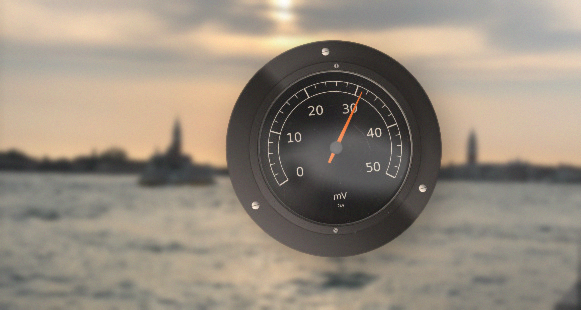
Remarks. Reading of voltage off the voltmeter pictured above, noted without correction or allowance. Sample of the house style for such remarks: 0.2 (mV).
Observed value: 31 (mV)
